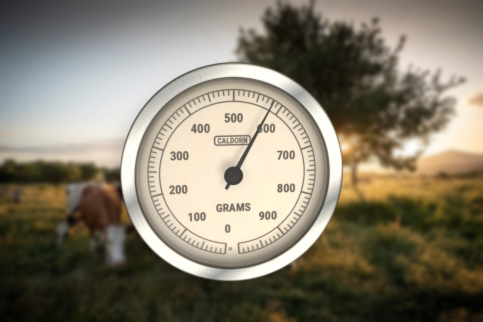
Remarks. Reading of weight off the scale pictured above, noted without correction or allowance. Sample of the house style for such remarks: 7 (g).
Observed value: 580 (g)
